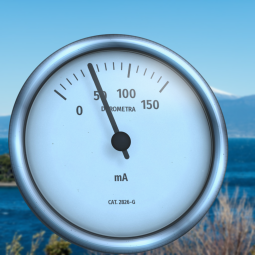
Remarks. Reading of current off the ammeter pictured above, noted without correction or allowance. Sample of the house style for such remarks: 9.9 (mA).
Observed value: 50 (mA)
